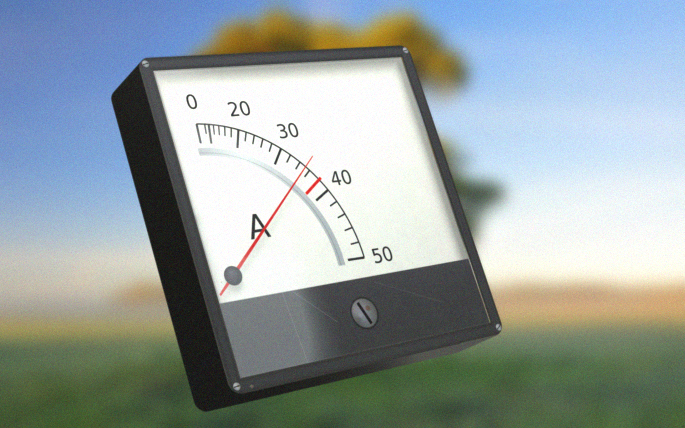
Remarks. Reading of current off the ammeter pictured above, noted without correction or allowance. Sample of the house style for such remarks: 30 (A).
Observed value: 35 (A)
